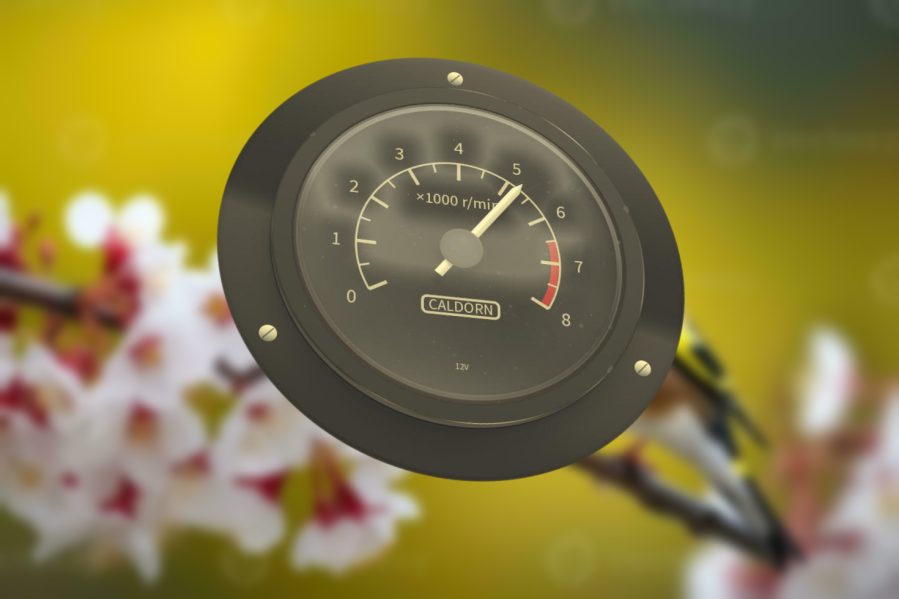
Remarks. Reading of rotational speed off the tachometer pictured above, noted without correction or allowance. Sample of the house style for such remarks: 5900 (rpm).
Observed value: 5250 (rpm)
